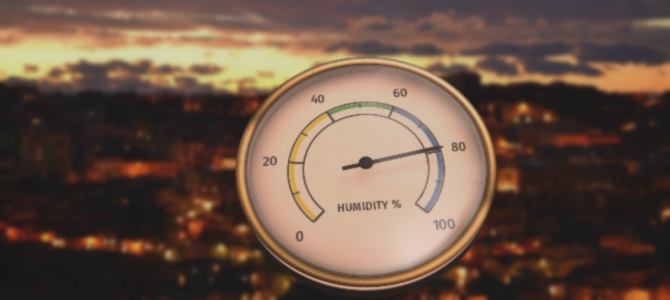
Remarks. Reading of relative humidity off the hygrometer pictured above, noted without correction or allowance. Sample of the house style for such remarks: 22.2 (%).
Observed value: 80 (%)
